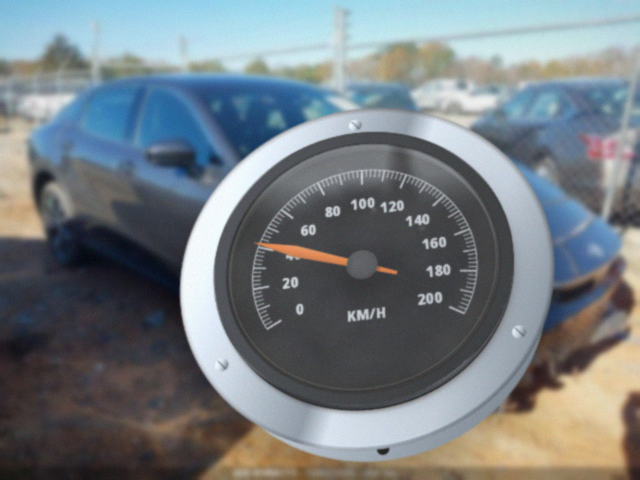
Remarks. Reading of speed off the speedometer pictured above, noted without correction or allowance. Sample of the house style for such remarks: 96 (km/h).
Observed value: 40 (km/h)
